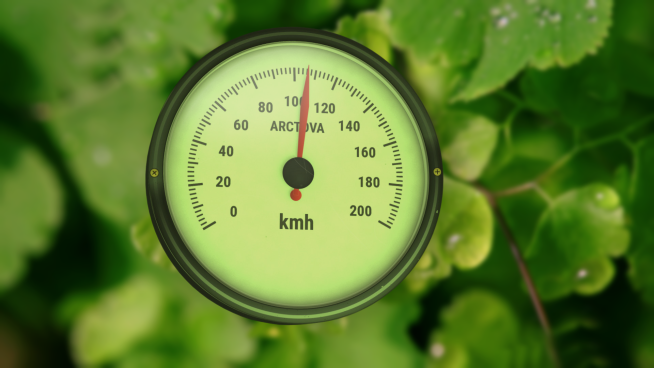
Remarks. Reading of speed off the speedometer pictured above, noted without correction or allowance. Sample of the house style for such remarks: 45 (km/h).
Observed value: 106 (km/h)
